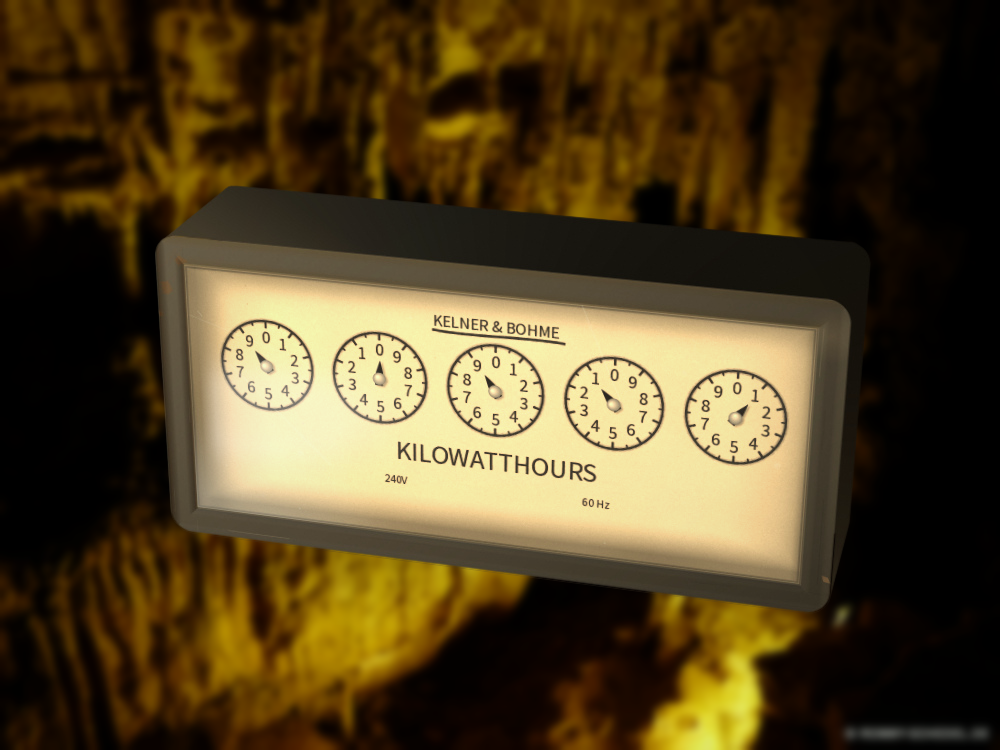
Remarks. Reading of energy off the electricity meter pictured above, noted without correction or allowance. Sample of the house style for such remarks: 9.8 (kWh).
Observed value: 89911 (kWh)
